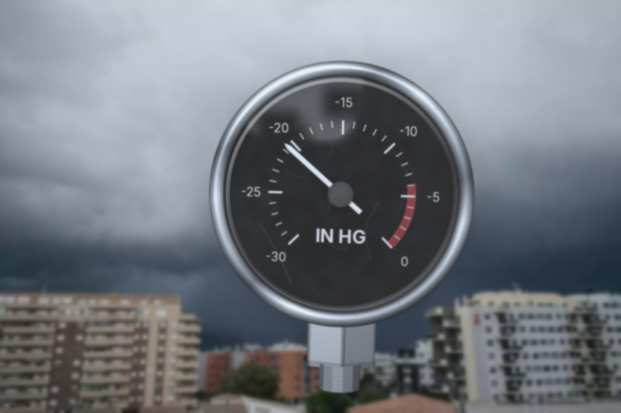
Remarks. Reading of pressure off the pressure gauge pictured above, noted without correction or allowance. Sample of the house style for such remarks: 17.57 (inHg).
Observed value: -20.5 (inHg)
